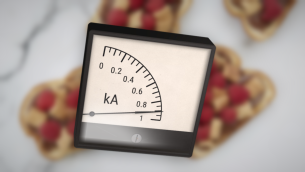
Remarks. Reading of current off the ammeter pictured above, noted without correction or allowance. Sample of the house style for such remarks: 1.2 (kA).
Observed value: 0.9 (kA)
